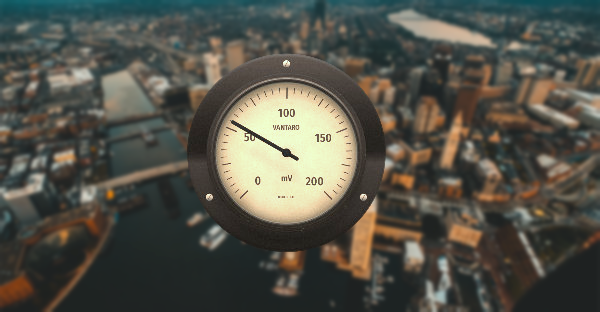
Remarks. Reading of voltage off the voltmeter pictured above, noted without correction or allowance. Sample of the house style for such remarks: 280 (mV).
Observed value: 55 (mV)
